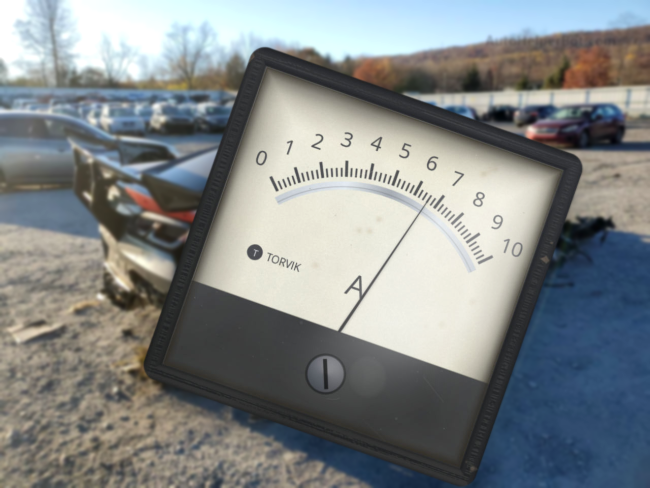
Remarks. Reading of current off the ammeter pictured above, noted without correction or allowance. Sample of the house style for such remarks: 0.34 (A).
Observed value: 6.6 (A)
